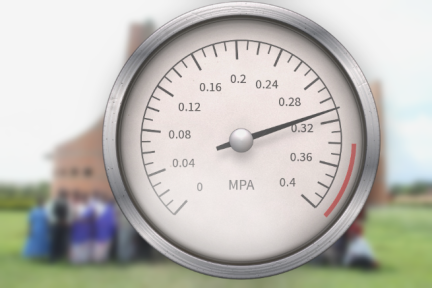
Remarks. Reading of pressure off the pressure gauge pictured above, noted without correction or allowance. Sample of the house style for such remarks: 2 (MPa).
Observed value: 0.31 (MPa)
